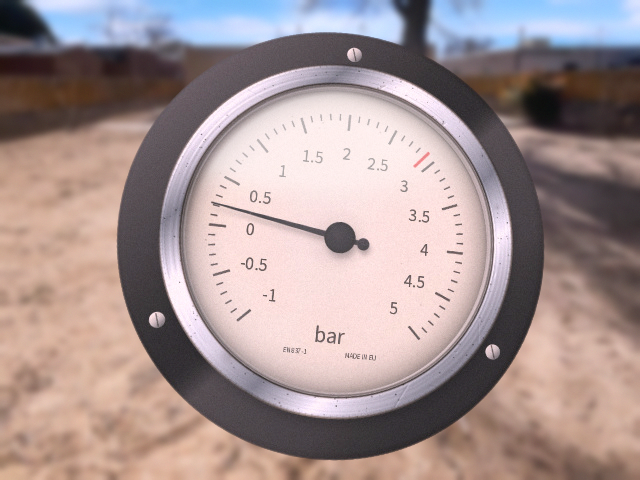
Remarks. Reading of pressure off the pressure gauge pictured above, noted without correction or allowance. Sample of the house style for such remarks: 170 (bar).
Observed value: 0.2 (bar)
